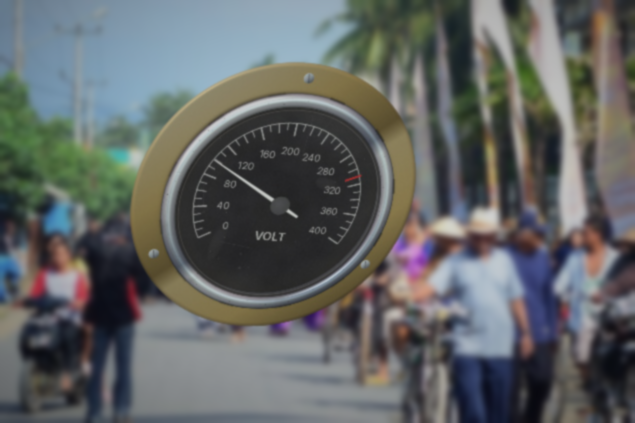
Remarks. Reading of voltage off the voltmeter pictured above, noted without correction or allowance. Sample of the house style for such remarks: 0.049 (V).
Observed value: 100 (V)
